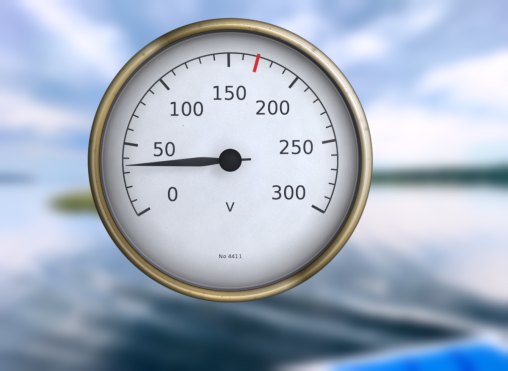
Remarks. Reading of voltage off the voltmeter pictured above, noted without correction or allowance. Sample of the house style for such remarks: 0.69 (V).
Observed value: 35 (V)
